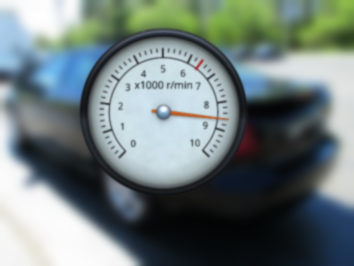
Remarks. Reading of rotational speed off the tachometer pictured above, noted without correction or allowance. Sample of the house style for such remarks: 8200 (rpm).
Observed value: 8600 (rpm)
